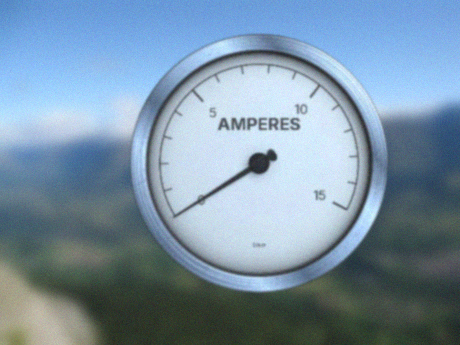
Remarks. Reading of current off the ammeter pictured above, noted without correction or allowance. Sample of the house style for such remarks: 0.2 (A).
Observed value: 0 (A)
